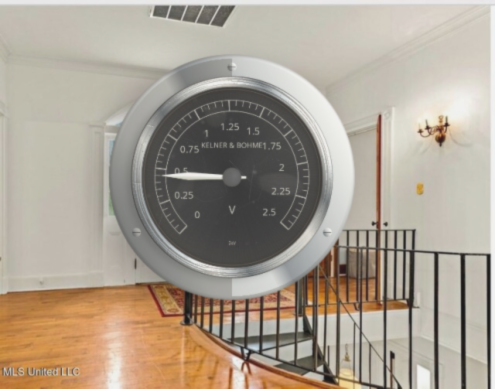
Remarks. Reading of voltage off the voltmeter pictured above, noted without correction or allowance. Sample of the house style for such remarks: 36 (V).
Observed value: 0.45 (V)
